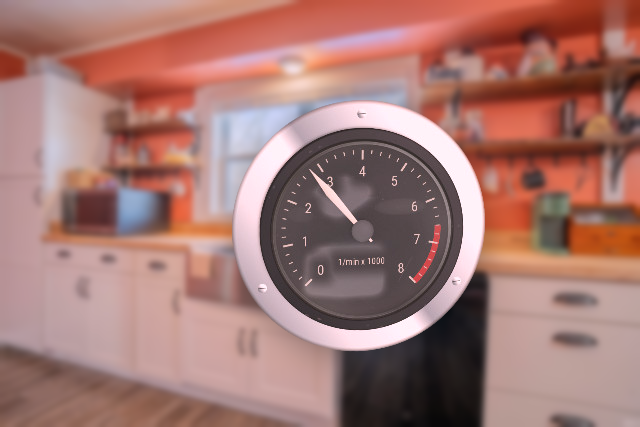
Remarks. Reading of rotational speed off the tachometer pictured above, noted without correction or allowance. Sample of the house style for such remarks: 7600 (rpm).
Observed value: 2800 (rpm)
